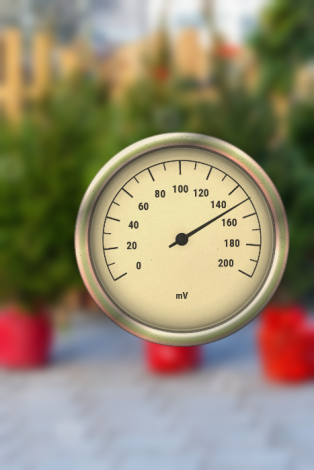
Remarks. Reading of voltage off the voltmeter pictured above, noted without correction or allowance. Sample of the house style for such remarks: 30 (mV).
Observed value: 150 (mV)
